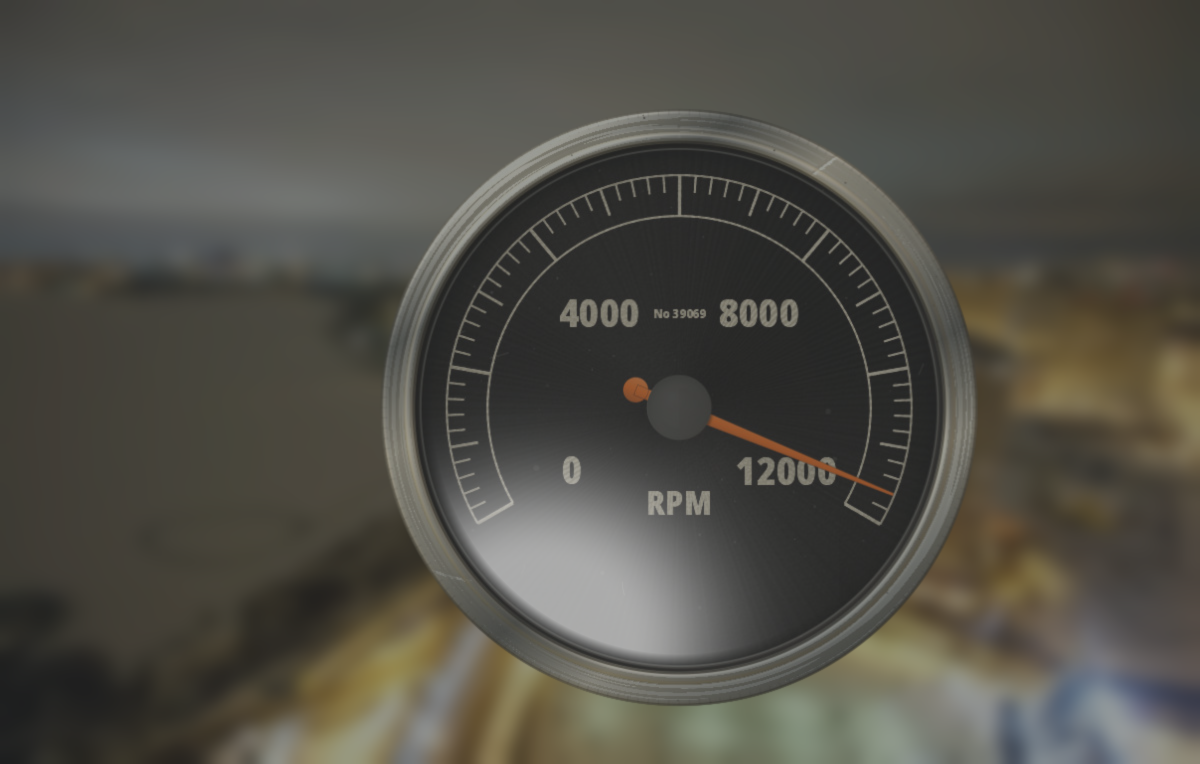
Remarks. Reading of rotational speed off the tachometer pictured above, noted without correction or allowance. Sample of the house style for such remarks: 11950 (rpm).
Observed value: 11600 (rpm)
